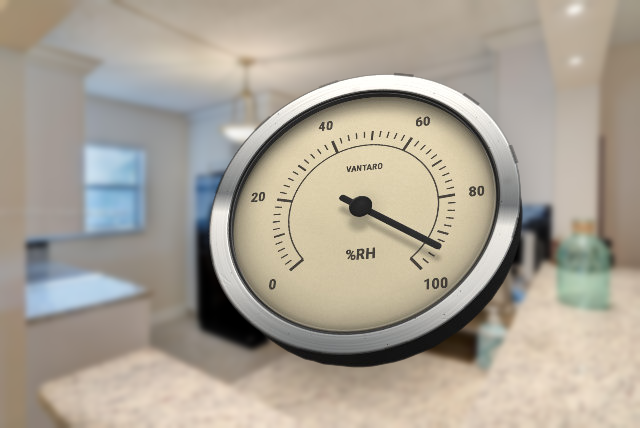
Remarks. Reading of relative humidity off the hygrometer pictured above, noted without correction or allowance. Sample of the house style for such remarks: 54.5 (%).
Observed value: 94 (%)
